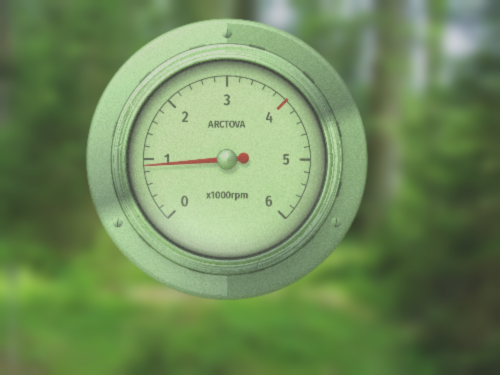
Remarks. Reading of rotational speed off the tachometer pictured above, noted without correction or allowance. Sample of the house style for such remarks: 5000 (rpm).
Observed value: 900 (rpm)
